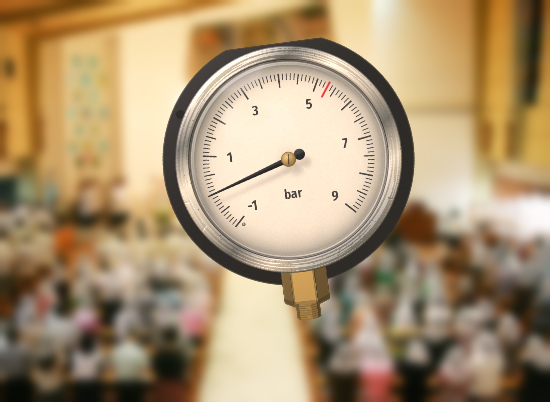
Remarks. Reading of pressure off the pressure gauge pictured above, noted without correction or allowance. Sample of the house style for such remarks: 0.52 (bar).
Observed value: 0 (bar)
